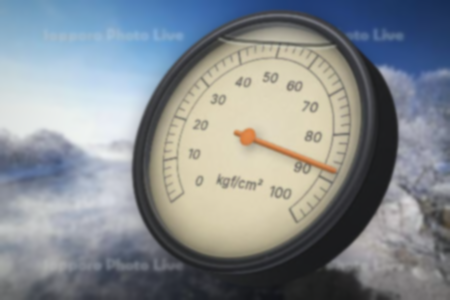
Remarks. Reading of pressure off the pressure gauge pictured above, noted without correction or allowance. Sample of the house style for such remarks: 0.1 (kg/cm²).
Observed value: 88 (kg/cm²)
